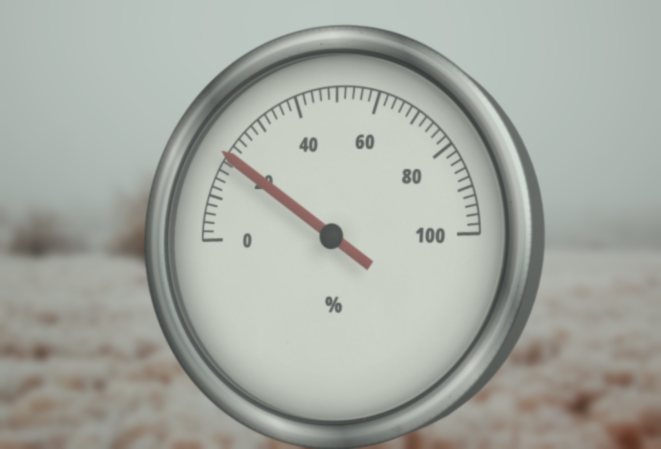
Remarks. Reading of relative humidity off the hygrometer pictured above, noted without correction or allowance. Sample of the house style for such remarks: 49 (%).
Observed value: 20 (%)
